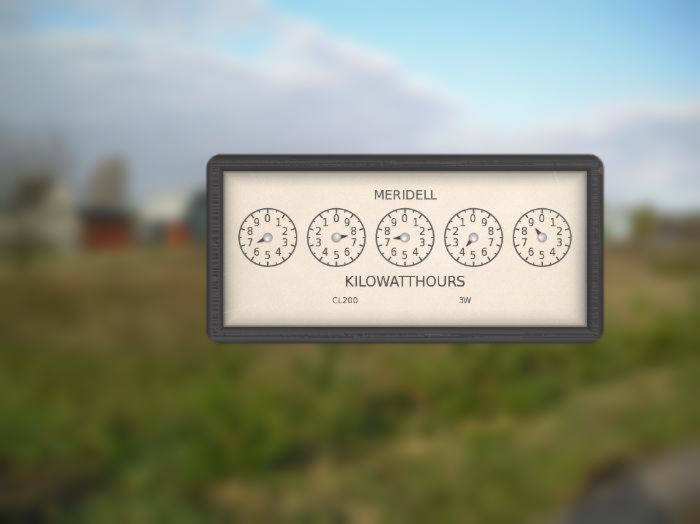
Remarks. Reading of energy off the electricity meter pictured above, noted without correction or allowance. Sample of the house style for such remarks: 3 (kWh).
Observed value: 67739 (kWh)
